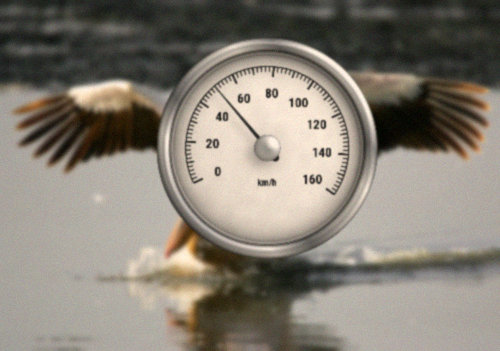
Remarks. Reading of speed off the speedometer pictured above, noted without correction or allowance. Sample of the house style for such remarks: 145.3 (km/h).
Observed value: 50 (km/h)
